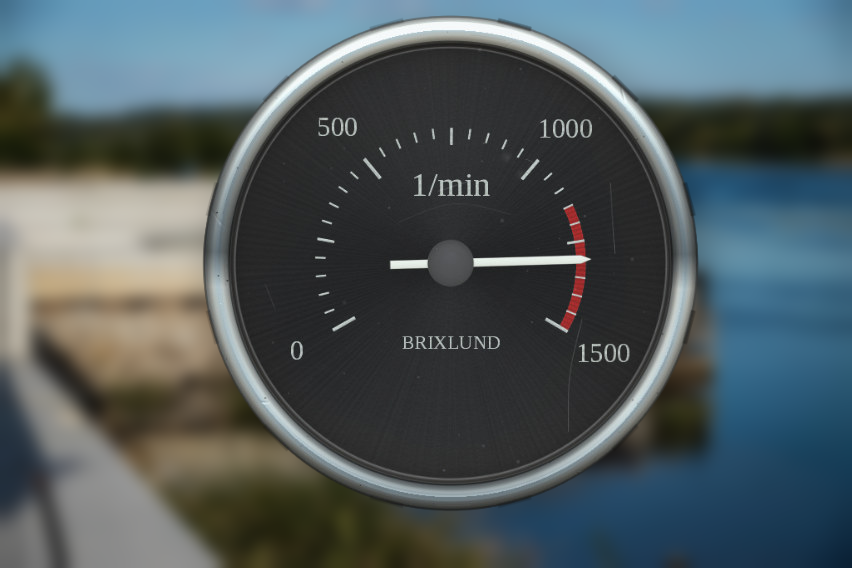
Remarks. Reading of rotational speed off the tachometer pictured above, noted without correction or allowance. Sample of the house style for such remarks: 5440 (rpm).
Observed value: 1300 (rpm)
